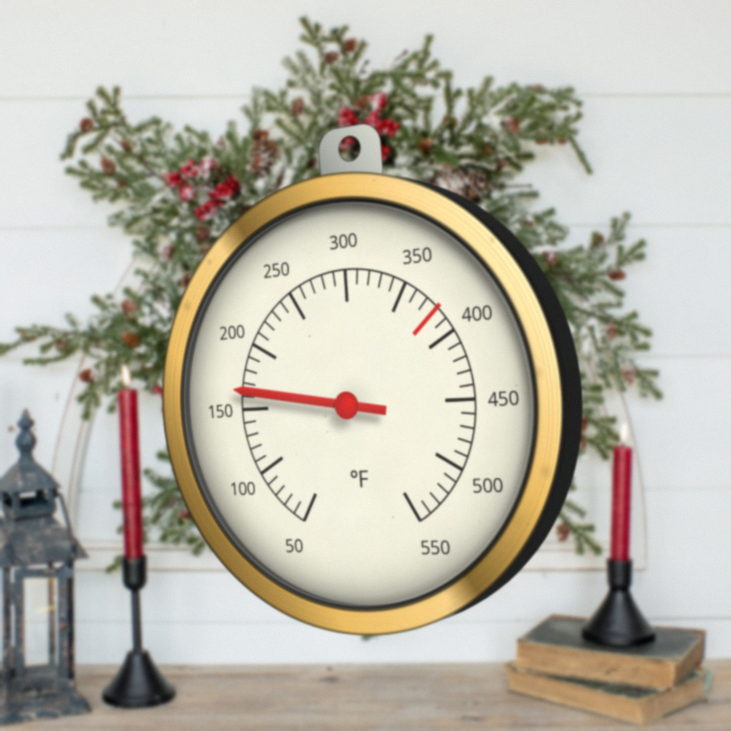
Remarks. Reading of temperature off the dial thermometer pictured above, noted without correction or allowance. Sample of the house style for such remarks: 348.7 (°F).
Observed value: 165 (°F)
